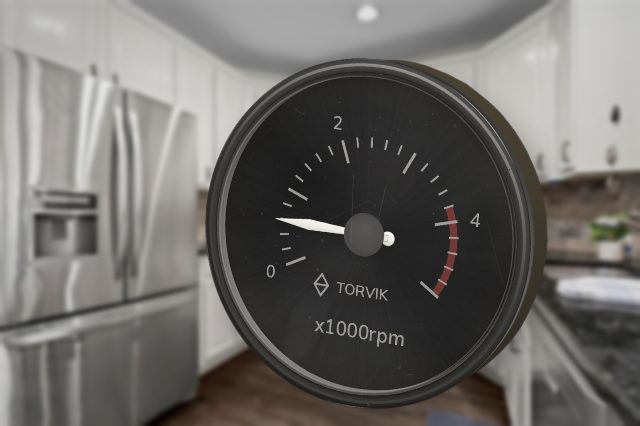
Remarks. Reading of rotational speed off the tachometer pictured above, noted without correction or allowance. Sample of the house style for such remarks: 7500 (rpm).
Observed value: 600 (rpm)
